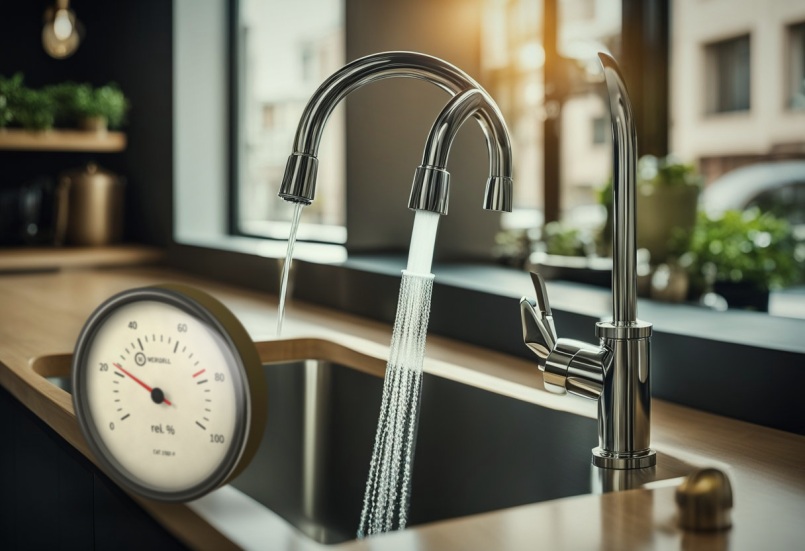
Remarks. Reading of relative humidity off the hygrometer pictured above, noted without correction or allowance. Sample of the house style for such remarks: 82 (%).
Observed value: 24 (%)
